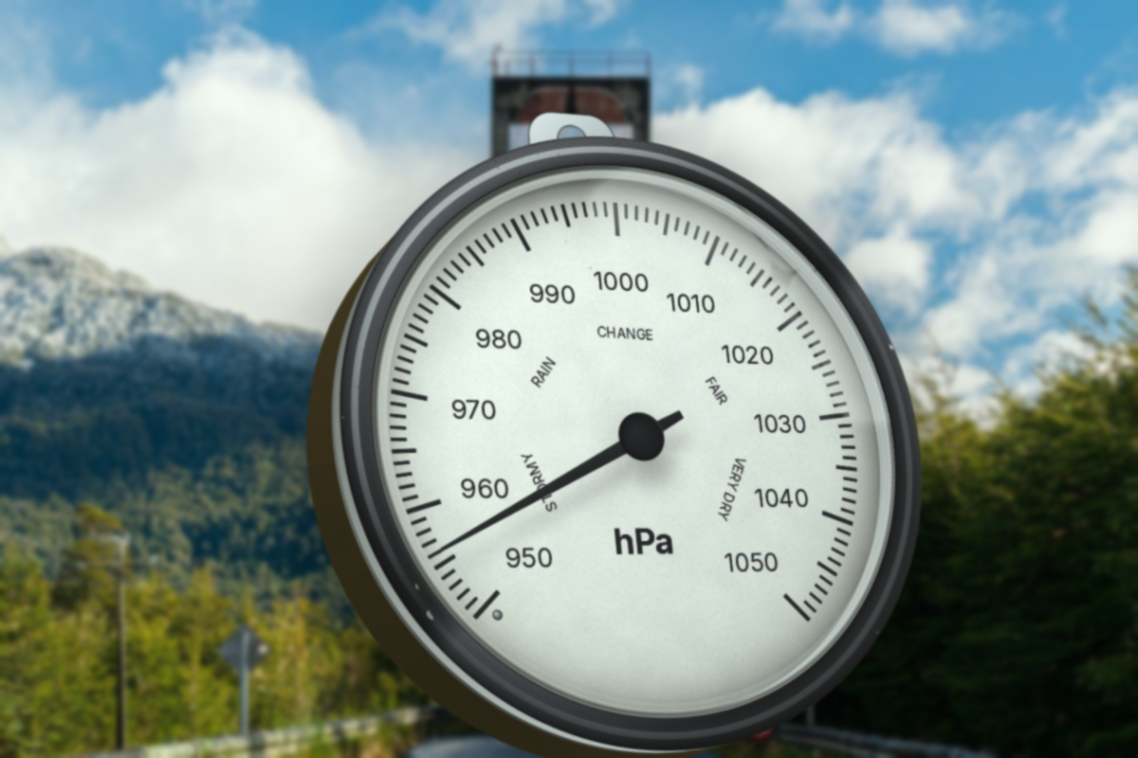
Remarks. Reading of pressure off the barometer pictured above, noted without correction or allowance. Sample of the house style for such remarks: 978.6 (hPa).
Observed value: 956 (hPa)
